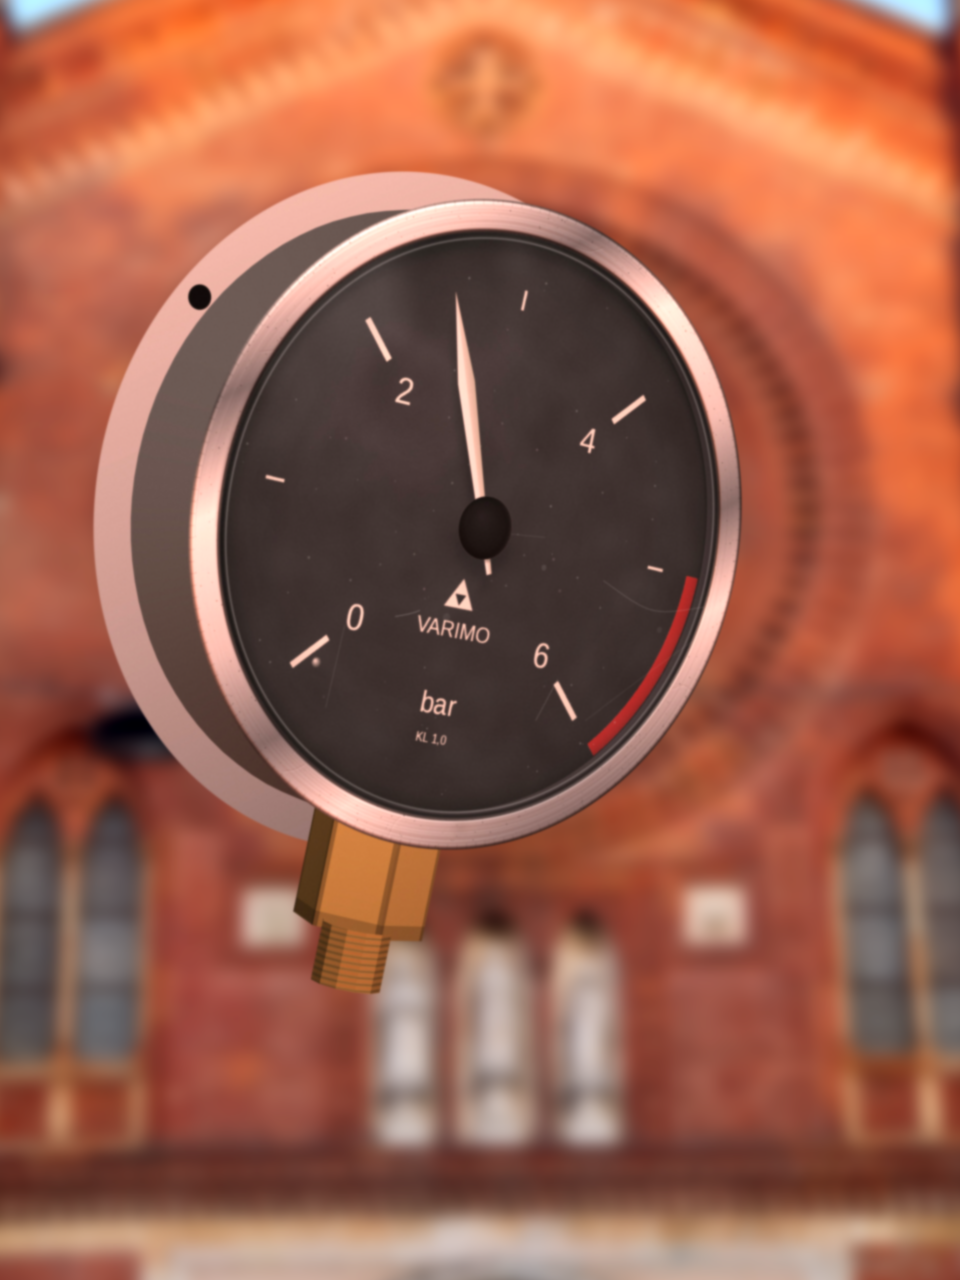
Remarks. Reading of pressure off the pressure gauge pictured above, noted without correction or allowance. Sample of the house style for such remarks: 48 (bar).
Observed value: 2.5 (bar)
